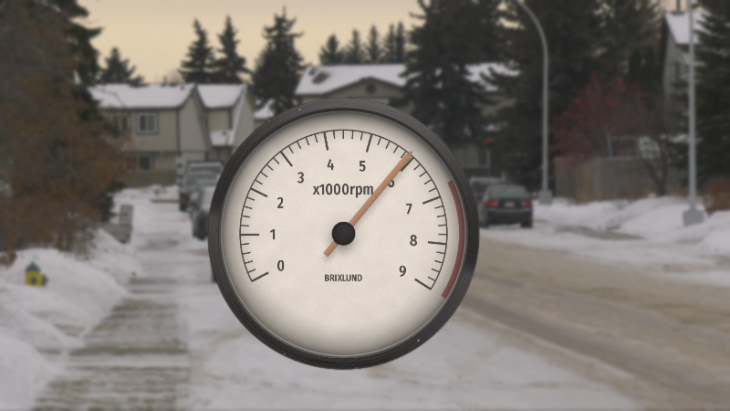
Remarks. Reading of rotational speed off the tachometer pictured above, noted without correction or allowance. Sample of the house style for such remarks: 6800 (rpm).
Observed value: 5900 (rpm)
